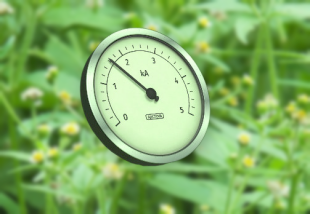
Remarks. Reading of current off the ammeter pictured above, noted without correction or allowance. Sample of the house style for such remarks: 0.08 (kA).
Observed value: 1.6 (kA)
